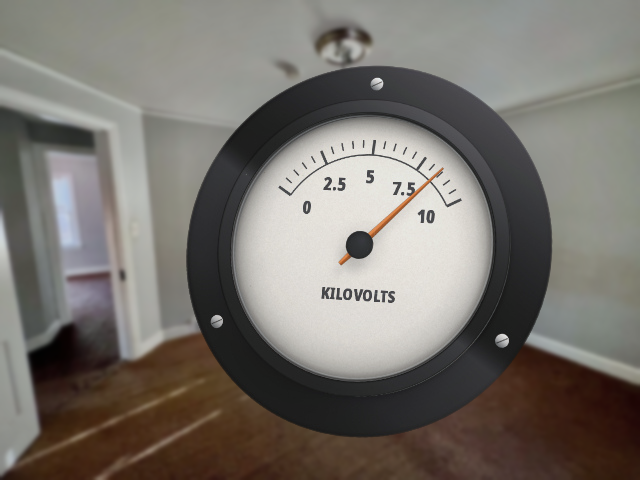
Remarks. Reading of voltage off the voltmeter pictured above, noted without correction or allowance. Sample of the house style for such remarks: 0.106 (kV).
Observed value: 8.5 (kV)
